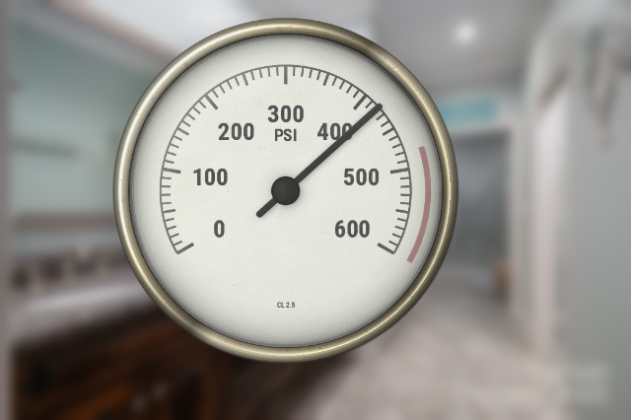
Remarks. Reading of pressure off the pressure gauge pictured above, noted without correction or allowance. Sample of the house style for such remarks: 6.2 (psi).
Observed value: 420 (psi)
